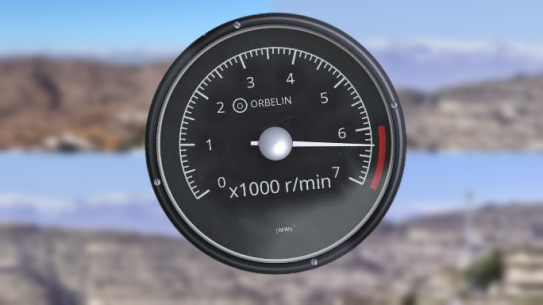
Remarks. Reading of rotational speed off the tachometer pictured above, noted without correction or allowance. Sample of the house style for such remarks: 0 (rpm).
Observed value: 6300 (rpm)
